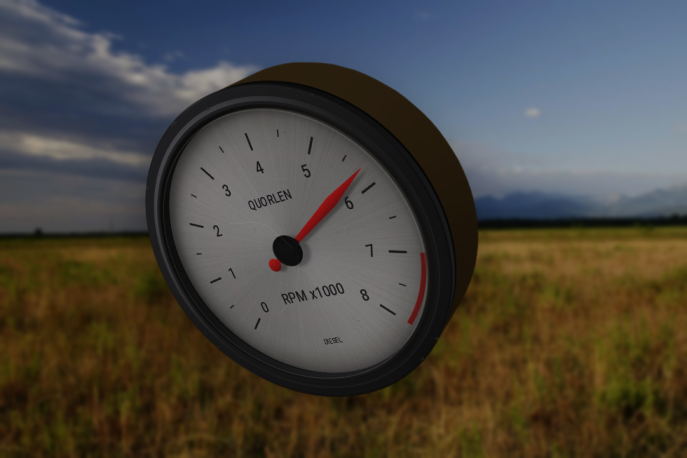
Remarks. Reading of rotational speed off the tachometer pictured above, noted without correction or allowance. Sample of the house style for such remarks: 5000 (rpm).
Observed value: 5750 (rpm)
